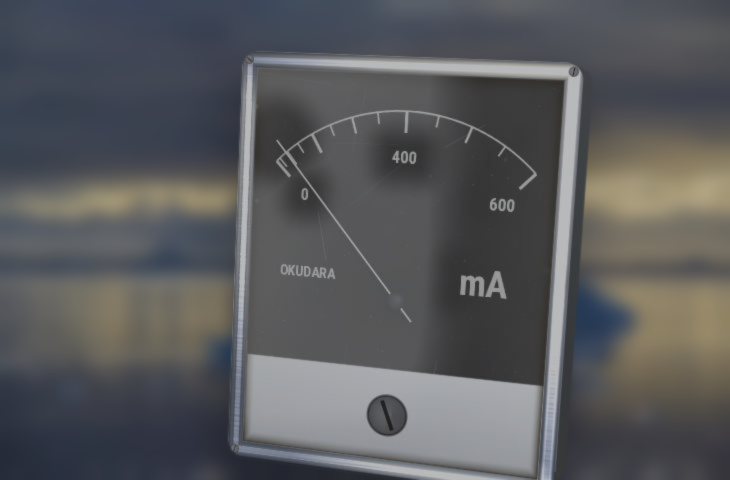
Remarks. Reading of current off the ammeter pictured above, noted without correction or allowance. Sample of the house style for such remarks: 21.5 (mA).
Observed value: 100 (mA)
